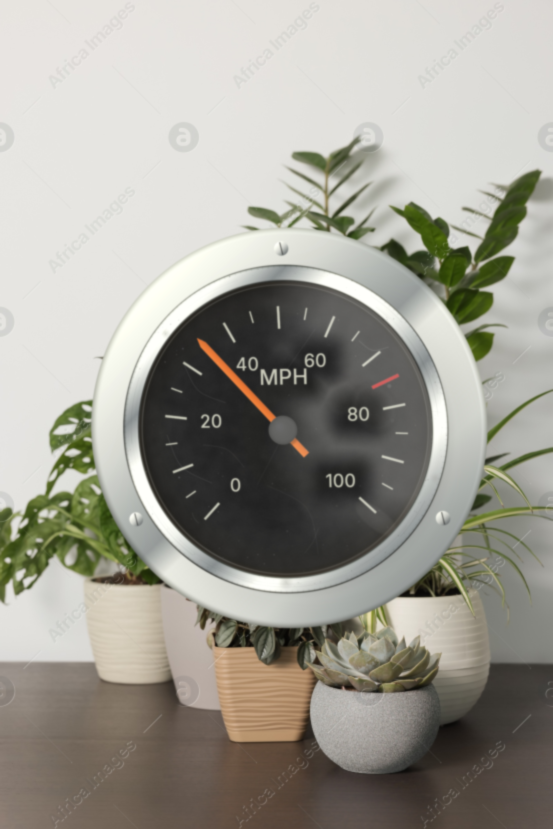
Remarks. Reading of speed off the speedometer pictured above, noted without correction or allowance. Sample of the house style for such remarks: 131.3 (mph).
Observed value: 35 (mph)
